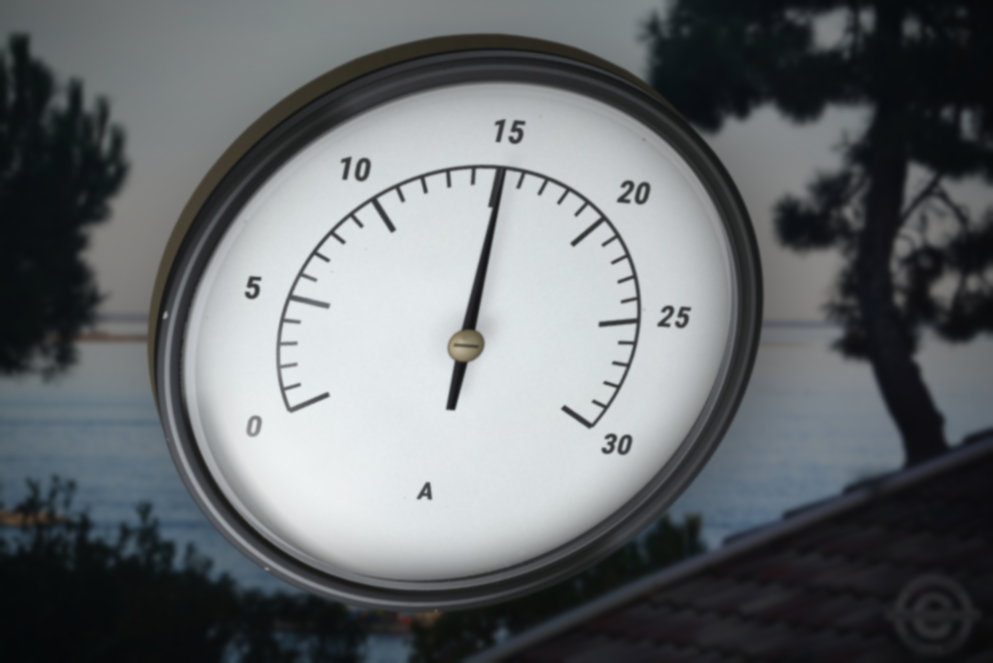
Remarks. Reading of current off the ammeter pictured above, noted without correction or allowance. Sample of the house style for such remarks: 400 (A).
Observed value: 15 (A)
